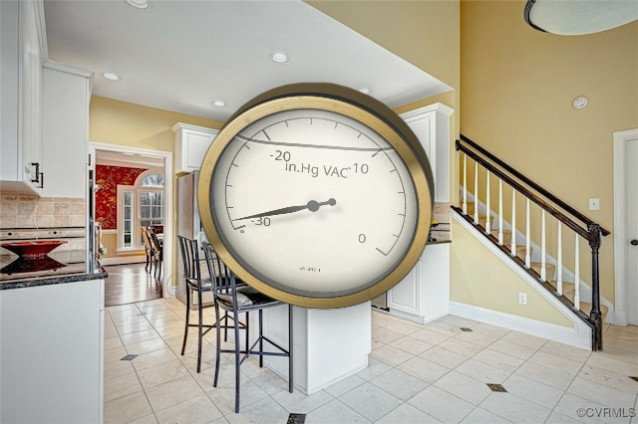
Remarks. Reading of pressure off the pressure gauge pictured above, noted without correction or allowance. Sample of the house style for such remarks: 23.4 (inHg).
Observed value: -29 (inHg)
